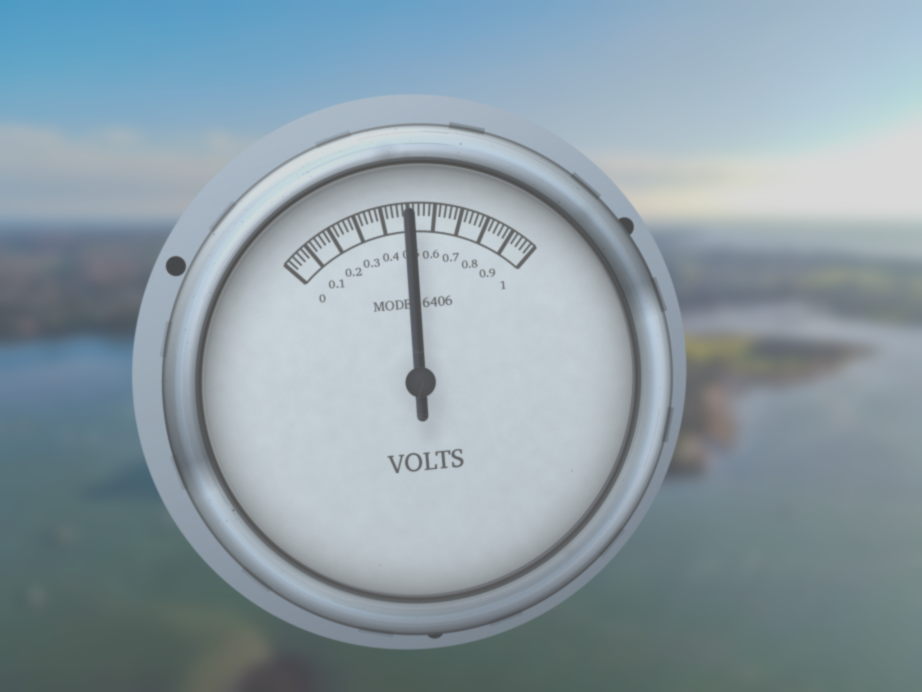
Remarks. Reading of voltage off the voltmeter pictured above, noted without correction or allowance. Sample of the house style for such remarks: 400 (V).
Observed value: 0.5 (V)
